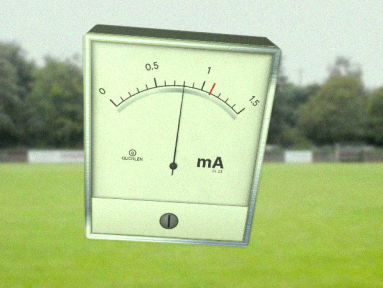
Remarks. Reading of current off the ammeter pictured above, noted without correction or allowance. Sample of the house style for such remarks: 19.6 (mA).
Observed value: 0.8 (mA)
